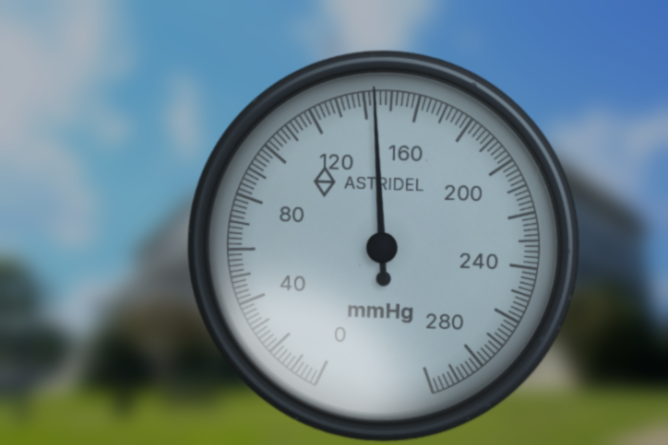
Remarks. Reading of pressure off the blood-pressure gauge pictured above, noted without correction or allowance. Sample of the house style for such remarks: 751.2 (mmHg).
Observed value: 144 (mmHg)
